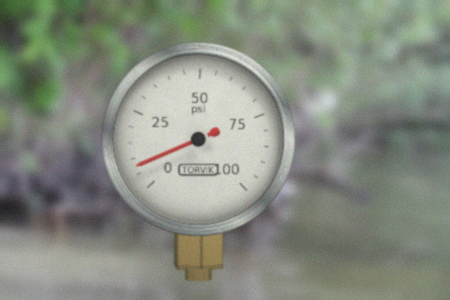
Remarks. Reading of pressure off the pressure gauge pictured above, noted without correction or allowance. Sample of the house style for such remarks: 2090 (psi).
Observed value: 7.5 (psi)
